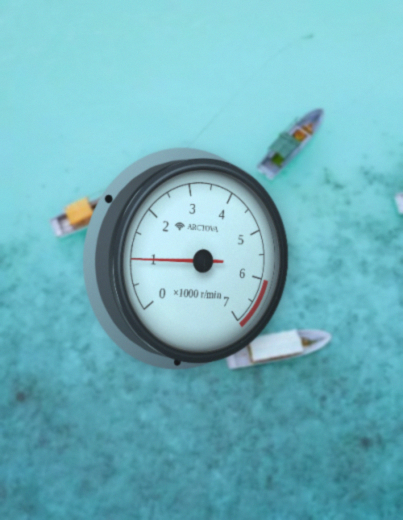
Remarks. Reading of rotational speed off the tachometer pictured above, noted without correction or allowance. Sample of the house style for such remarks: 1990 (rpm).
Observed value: 1000 (rpm)
